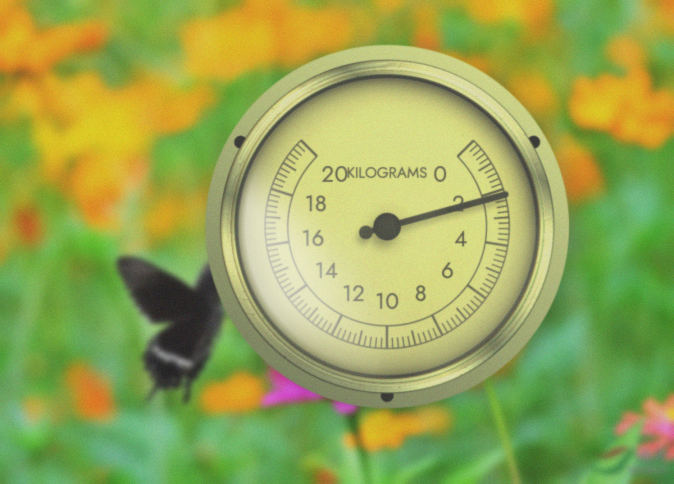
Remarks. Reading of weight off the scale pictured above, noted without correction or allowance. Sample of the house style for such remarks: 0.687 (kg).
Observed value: 2.2 (kg)
